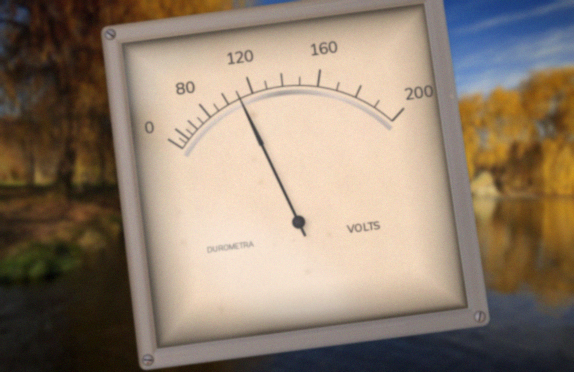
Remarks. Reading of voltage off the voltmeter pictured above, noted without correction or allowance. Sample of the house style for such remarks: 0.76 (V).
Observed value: 110 (V)
